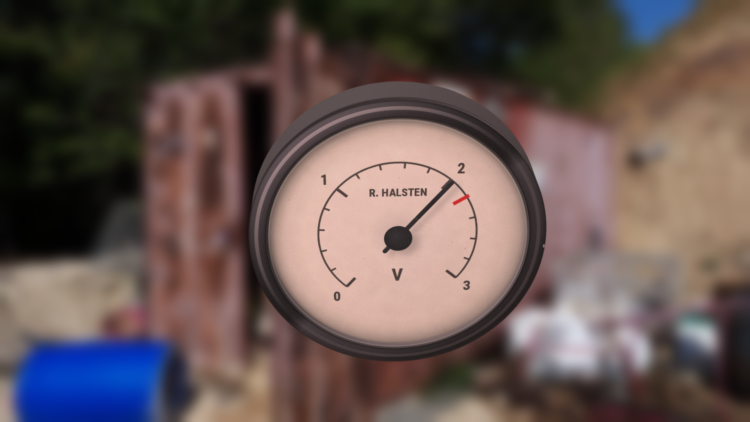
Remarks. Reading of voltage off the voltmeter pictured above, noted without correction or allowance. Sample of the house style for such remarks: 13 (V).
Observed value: 2 (V)
